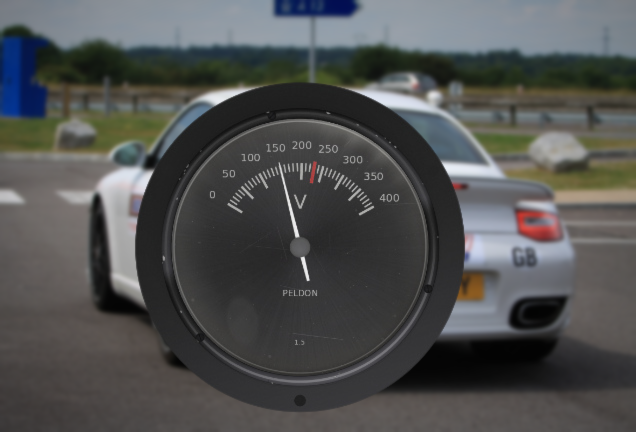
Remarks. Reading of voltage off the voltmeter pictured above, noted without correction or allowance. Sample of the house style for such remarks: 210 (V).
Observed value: 150 (V)
